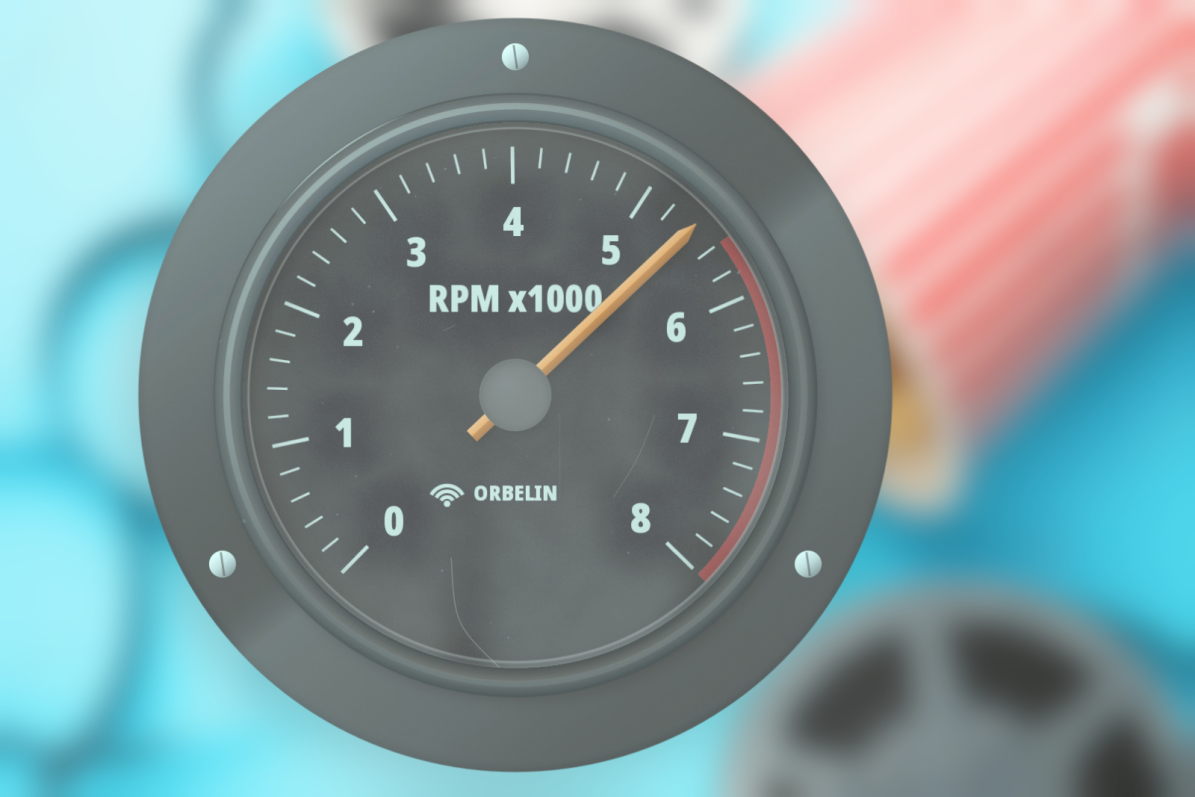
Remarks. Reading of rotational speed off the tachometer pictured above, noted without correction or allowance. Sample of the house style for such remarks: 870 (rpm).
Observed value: 5400 (rpm)
